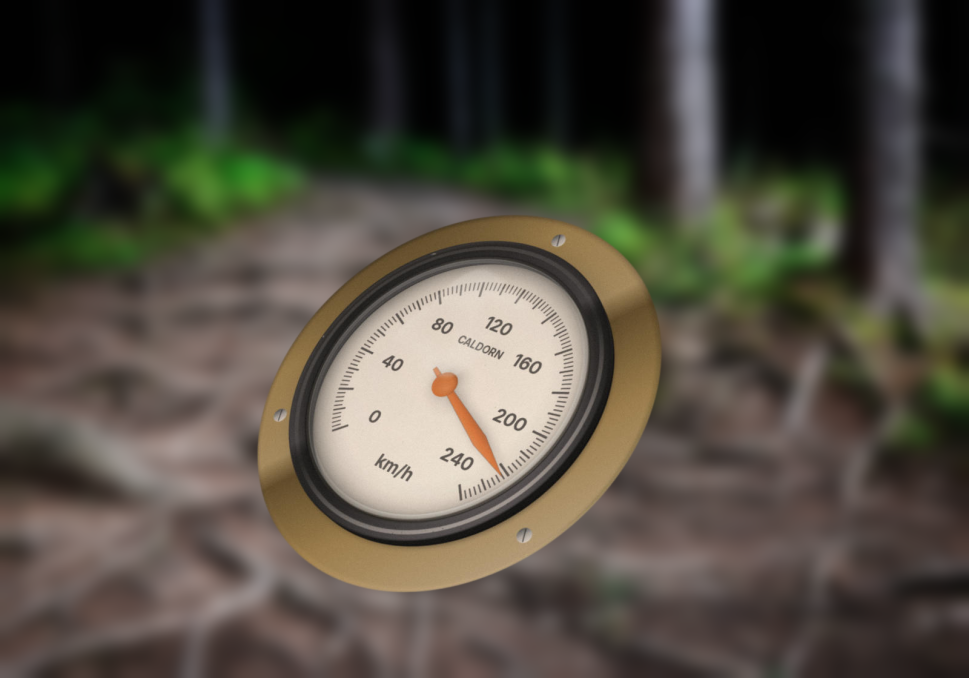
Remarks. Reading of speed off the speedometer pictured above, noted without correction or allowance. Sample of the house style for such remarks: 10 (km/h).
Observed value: 222 (km/h)
